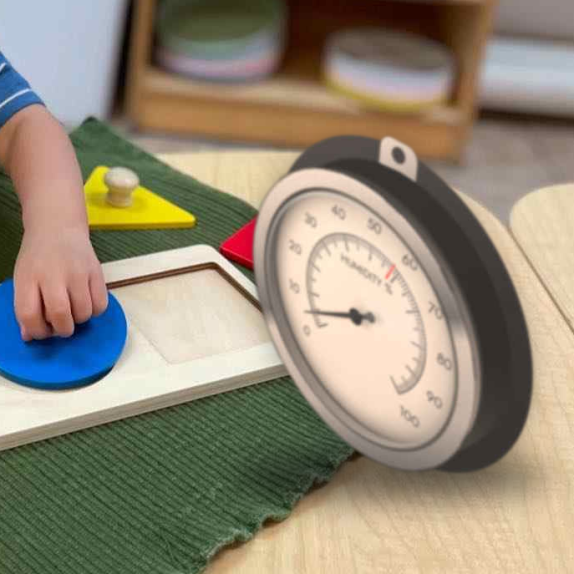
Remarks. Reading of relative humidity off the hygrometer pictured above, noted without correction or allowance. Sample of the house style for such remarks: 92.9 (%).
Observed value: 5 (%)
